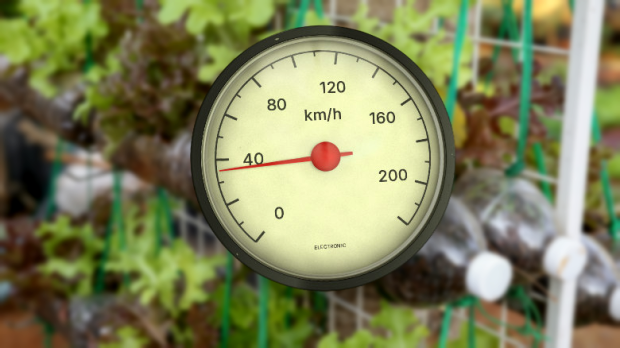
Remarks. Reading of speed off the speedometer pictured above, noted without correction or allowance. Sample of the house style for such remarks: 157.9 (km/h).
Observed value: 35 (km/h)
